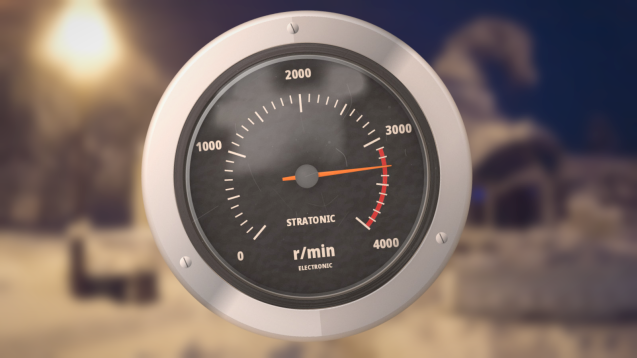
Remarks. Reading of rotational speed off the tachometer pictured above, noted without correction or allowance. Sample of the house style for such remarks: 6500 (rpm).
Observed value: 3300 (rpm)
